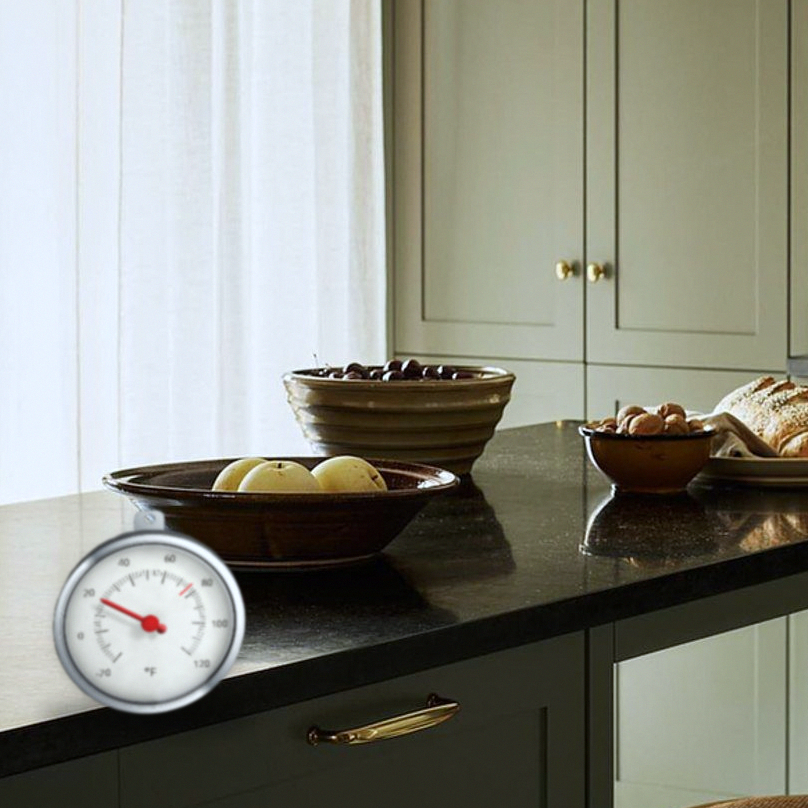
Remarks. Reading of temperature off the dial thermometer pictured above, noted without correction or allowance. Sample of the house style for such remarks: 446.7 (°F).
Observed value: 20 (°F)
